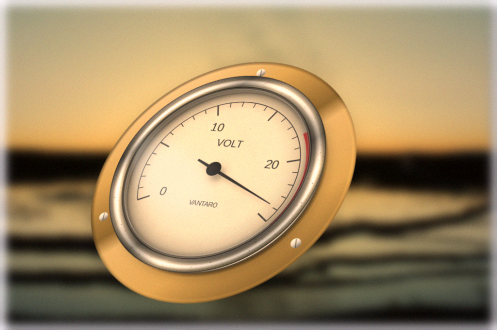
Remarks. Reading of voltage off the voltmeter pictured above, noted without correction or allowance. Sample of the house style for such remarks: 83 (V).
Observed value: 24 (V)
